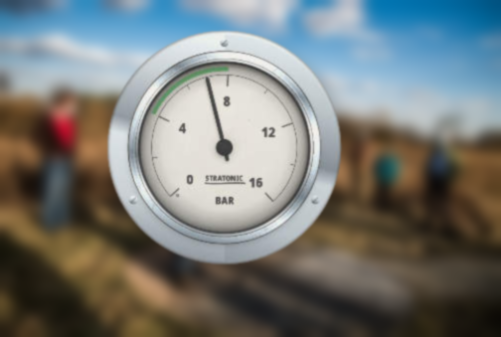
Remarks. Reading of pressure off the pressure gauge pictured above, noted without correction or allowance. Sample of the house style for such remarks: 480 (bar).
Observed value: 7 (bar)
